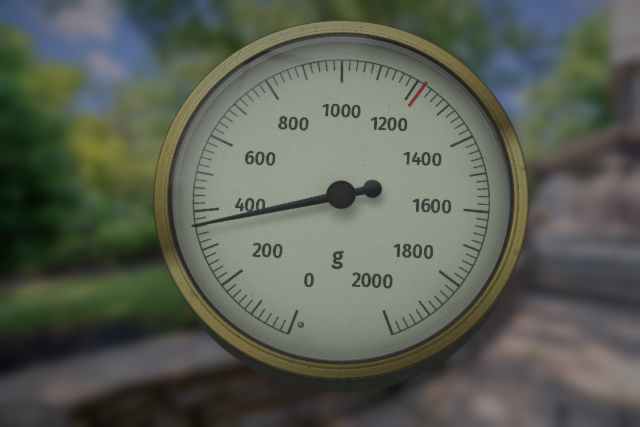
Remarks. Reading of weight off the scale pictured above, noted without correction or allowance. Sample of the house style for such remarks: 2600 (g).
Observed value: 360 (g)
